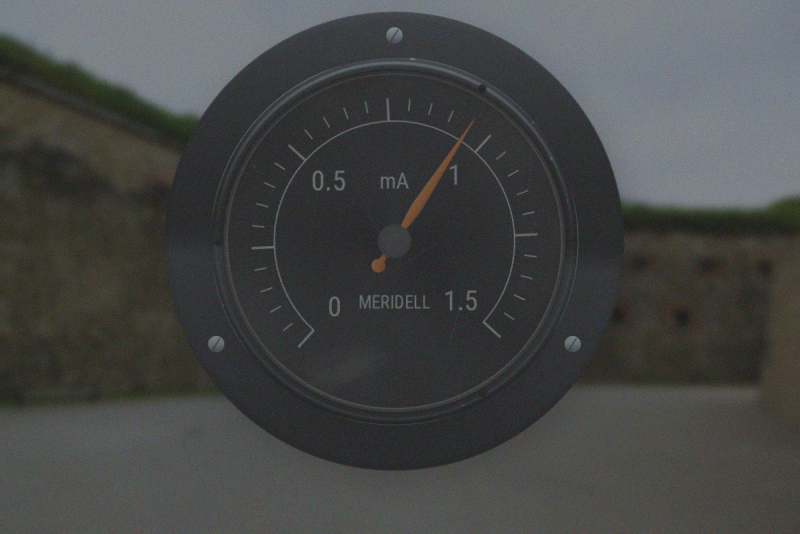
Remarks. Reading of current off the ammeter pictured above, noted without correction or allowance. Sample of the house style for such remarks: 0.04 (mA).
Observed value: 0.95 (mA)
